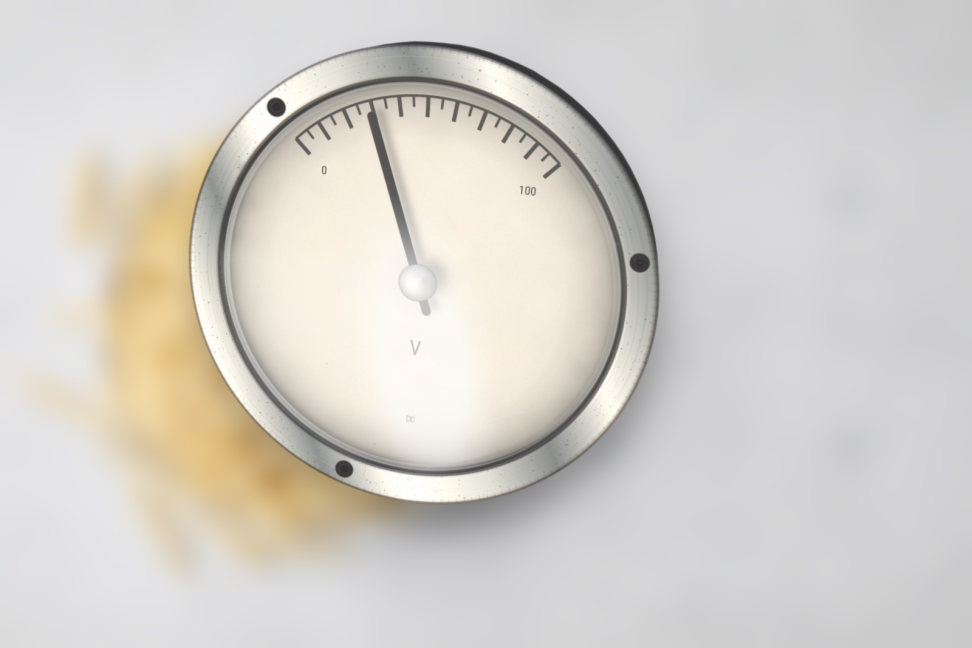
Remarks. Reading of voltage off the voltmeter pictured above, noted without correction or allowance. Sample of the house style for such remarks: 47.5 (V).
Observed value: 30 (V)
